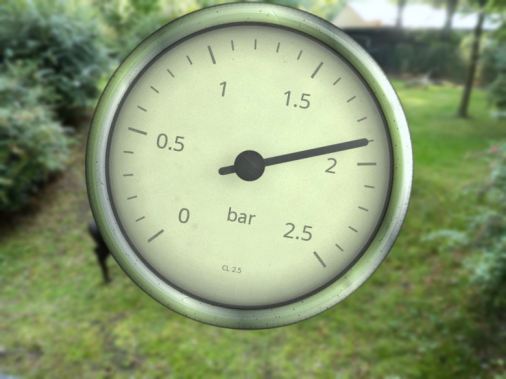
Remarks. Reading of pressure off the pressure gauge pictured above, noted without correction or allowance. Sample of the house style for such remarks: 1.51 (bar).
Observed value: 1.9 (bar)
